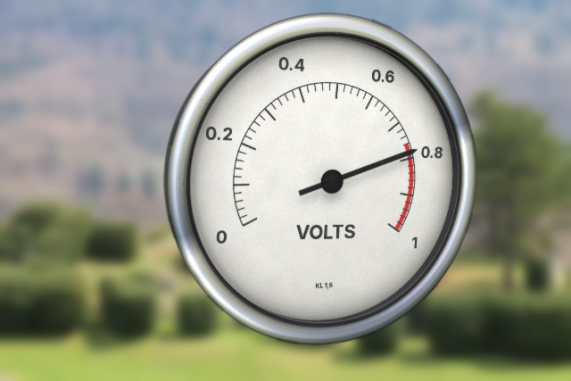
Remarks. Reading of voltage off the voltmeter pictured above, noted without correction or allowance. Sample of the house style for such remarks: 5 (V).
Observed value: 0.78 (V)
